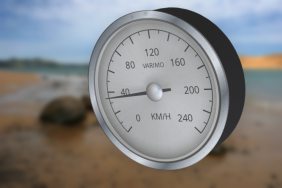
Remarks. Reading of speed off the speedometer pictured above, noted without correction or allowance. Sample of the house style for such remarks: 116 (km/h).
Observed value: 35 (km/h)
